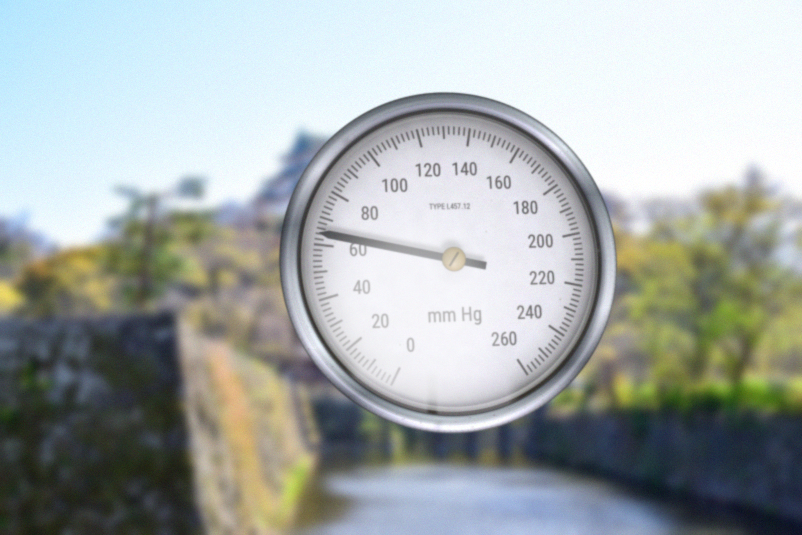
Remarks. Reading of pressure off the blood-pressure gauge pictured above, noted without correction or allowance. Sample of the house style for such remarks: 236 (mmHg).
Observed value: 64 (mmHg)
